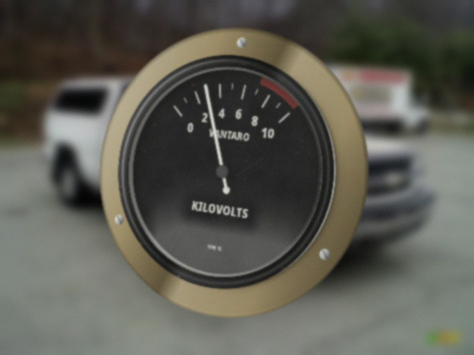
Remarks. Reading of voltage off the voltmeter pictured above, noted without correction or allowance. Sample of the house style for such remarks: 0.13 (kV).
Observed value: 3 (kV)
